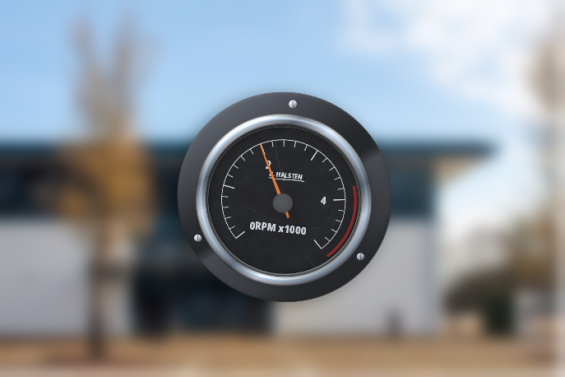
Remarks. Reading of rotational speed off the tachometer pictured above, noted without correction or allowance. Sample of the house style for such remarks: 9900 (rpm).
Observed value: 2000 (rpm)
